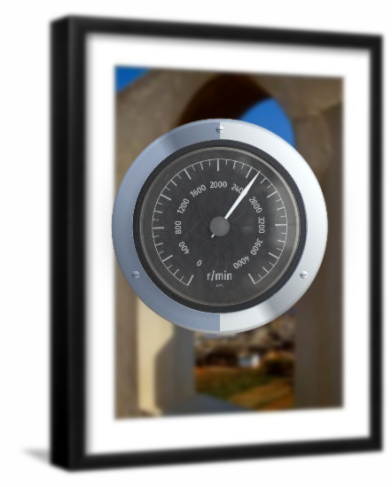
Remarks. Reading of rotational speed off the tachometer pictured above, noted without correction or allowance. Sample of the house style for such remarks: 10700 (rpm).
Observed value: 2500 (rpm)
